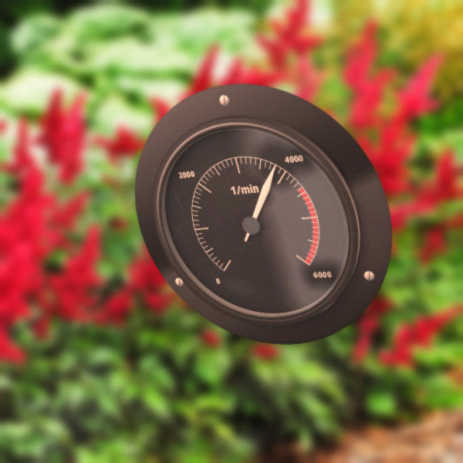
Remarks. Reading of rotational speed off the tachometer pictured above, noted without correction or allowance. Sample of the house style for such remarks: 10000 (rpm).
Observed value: 3800 (rpm)
